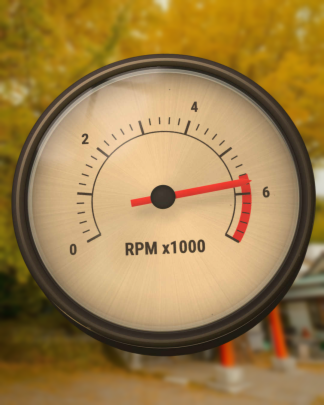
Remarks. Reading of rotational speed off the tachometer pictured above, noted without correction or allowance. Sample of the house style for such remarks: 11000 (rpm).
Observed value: 5800 (rpm)
